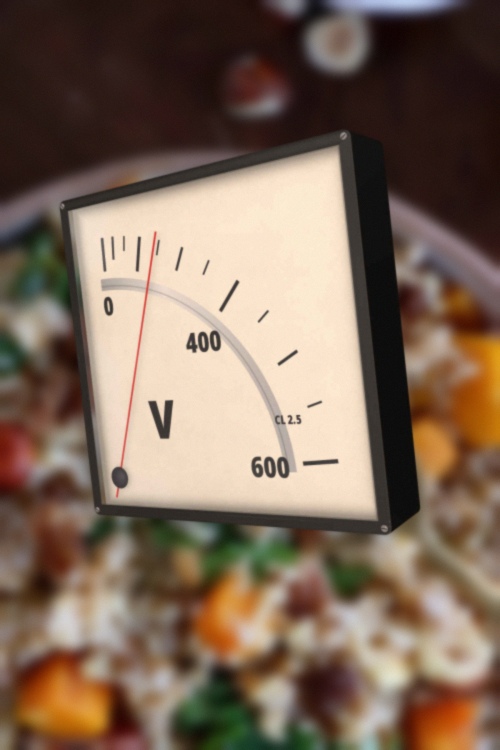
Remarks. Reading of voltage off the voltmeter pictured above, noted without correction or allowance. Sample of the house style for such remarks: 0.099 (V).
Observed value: 250 (V)
